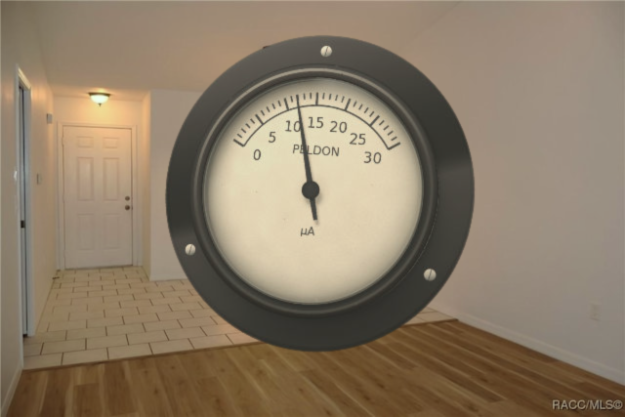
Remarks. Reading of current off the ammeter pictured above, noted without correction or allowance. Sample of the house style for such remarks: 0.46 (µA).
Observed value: 12 (µA)
